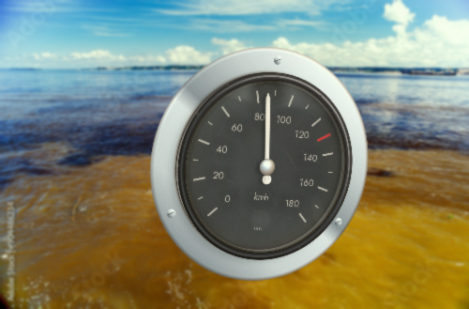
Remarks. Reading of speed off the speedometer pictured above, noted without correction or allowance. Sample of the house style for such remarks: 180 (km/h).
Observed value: 85 (km/h)
